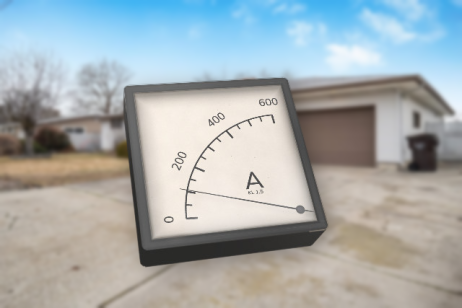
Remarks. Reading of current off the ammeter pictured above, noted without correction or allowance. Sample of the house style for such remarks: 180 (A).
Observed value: 100 (A)
